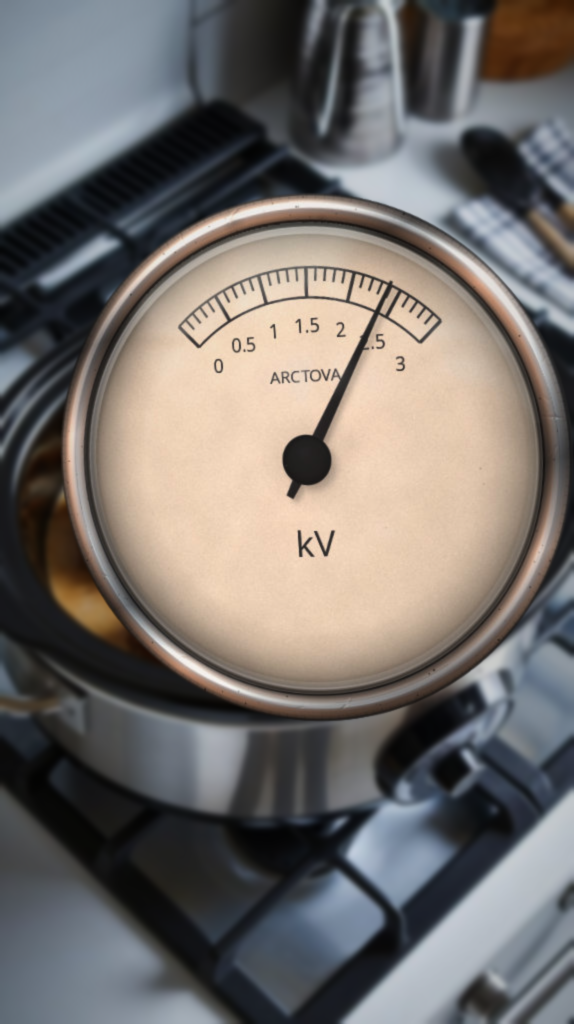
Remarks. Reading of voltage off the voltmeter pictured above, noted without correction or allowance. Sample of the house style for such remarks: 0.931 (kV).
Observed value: 2.4 (kV)
